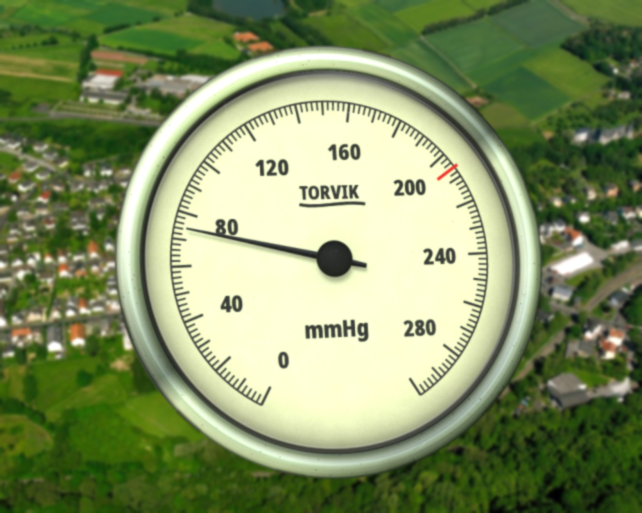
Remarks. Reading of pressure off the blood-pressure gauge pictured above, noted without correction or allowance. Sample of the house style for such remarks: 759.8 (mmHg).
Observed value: 74 (mmHg)
